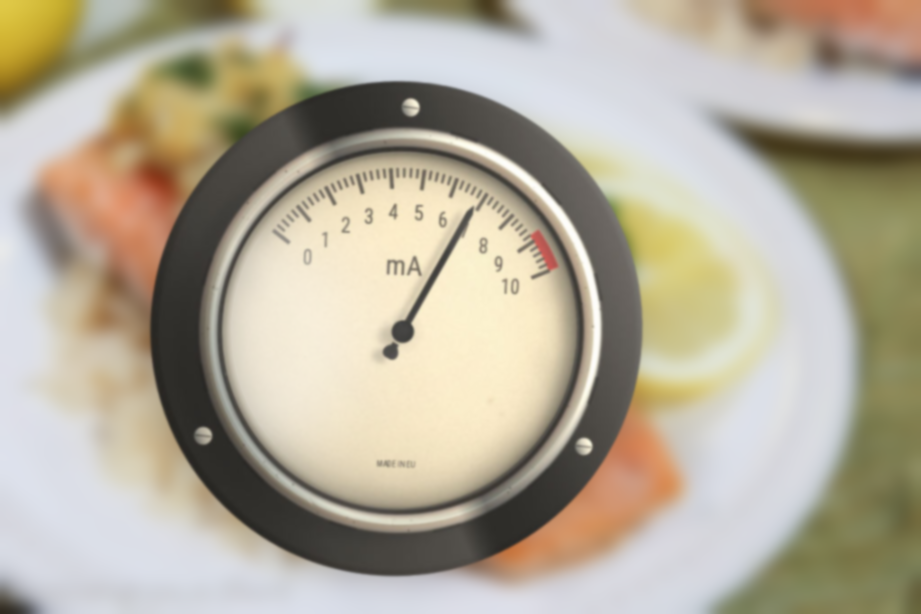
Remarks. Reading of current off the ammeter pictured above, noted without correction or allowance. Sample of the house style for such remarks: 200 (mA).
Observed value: 6.8 (mA)
